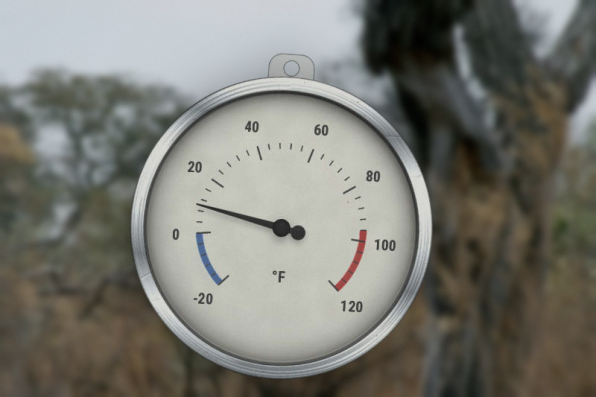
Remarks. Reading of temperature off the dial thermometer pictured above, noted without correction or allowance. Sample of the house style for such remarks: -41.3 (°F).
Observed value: 10 (°F)
